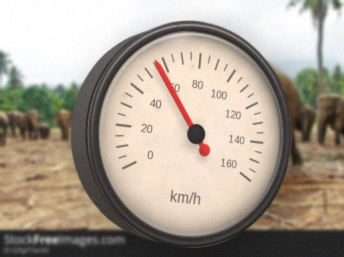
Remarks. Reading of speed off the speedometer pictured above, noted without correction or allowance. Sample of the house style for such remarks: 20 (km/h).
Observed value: 55 (km/h)
